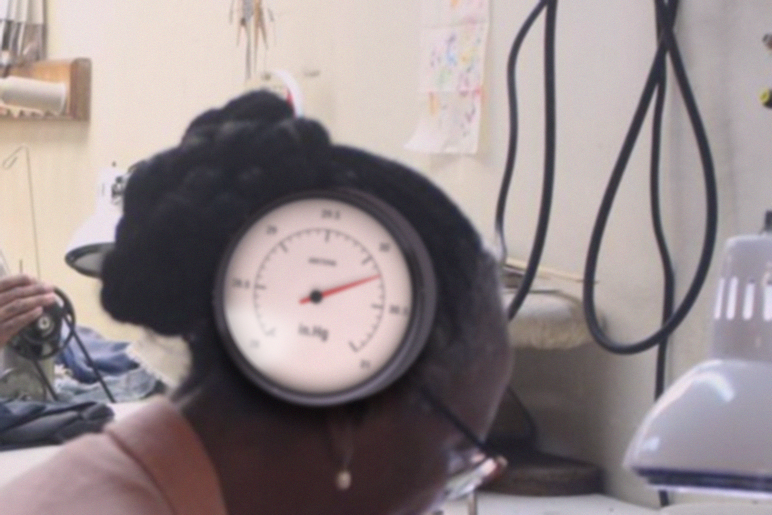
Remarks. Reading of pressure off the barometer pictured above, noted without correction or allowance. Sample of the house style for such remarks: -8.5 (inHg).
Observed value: 30.2 (inHg)
